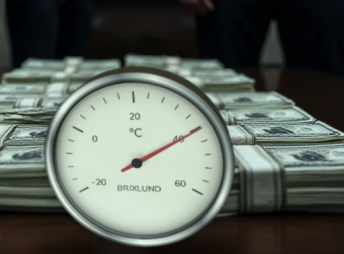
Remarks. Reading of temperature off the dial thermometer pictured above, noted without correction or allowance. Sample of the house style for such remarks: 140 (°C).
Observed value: 40 (°C)
